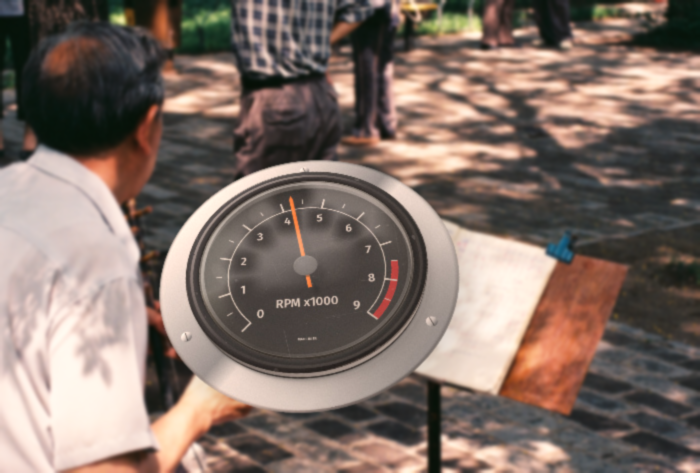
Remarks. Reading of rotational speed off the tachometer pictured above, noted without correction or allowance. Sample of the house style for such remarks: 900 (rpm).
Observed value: 4250 (rpm)
